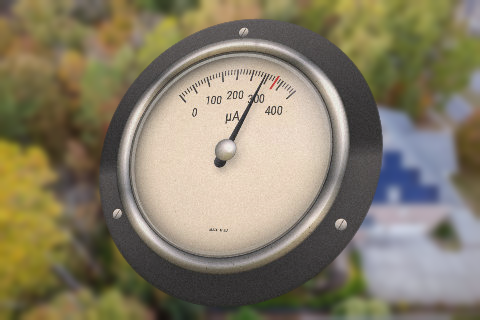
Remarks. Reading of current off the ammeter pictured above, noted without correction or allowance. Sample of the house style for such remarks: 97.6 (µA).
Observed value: 300 (µA)
